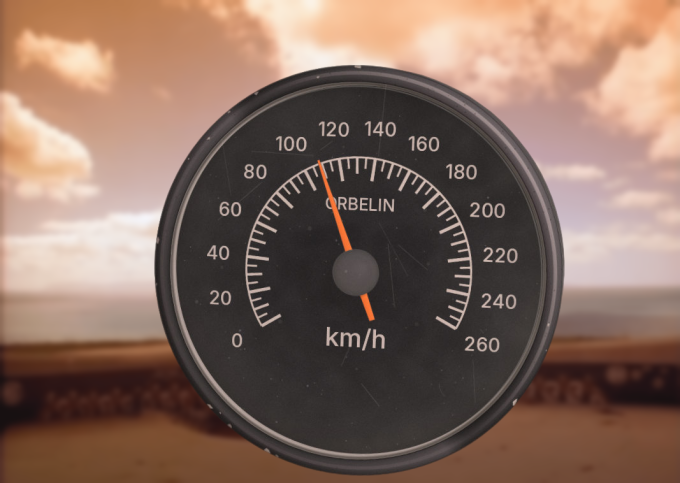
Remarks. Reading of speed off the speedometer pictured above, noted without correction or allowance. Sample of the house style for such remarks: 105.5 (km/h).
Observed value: 110 (km/h)
